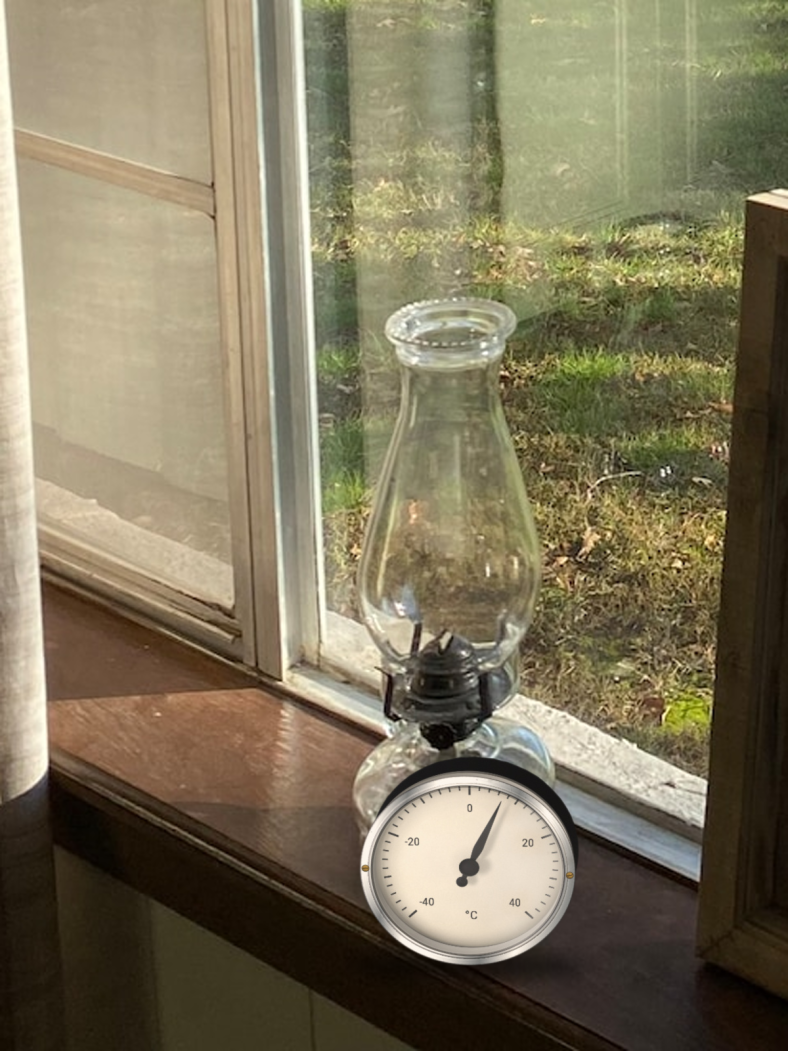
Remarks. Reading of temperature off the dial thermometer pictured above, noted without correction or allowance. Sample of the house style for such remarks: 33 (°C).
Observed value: 7 (°C)
